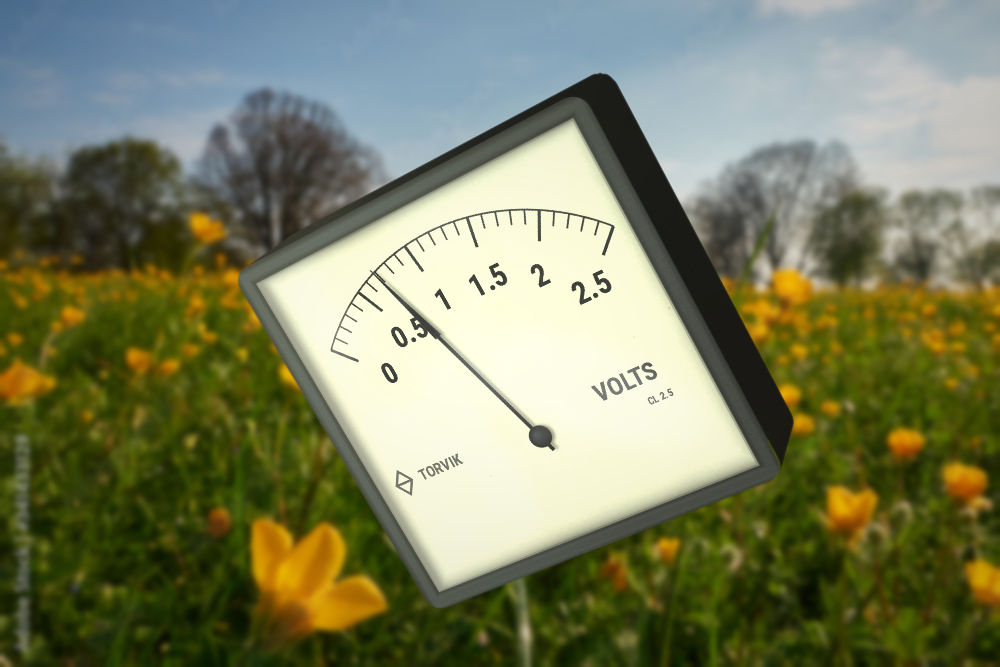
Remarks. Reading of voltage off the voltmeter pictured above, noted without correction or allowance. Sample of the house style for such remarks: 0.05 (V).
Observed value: 0.7 (V)
